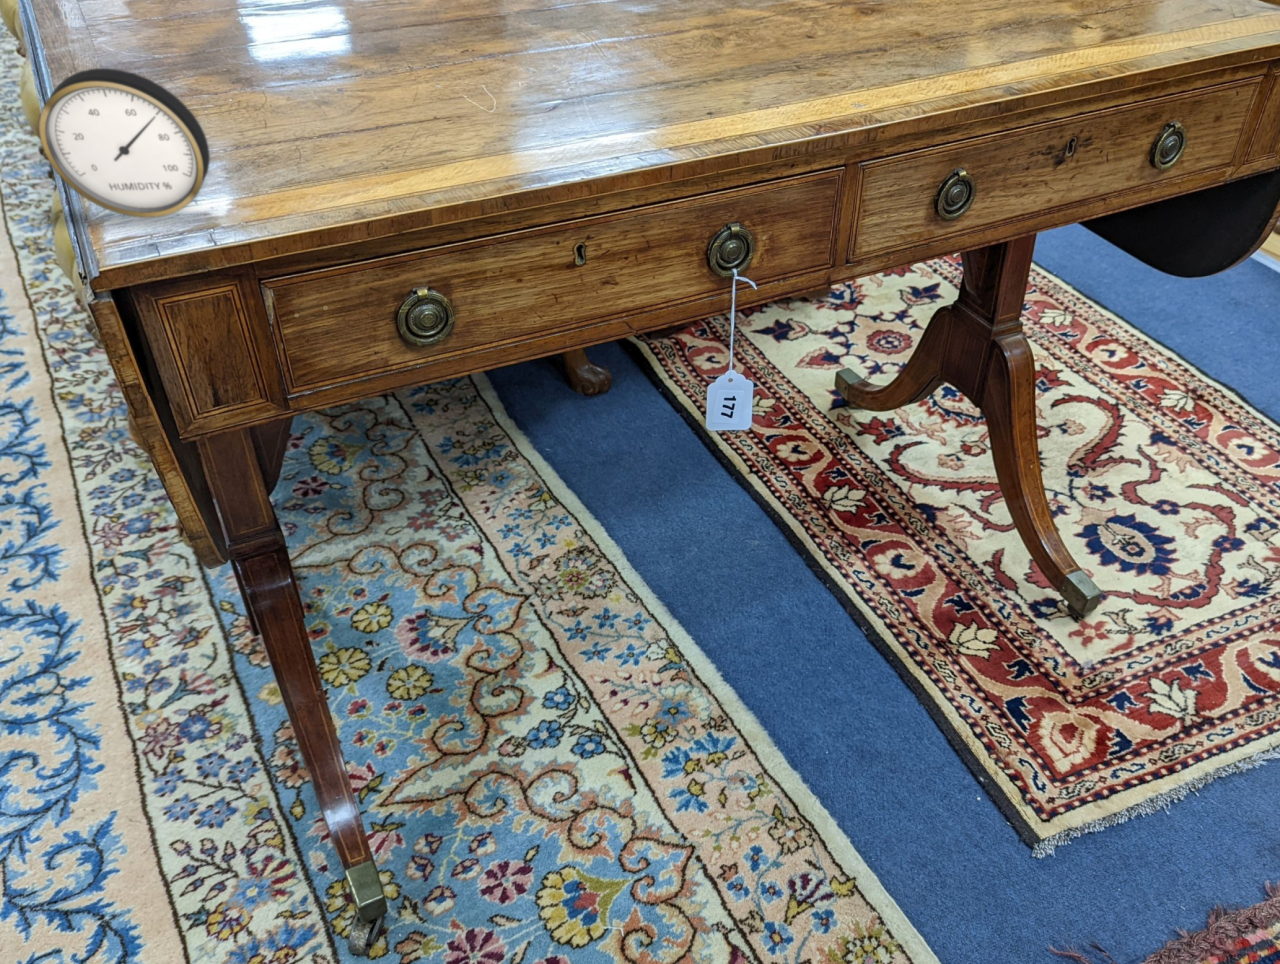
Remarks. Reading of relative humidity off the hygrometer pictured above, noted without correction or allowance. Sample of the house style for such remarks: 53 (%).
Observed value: 70 (%)
